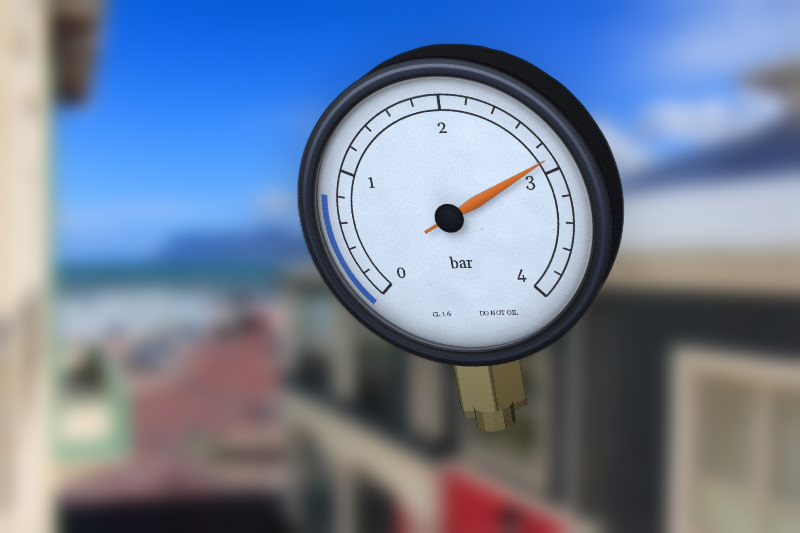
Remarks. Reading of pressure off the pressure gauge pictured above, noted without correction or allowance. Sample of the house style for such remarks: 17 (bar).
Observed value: 2.9 (bar)
